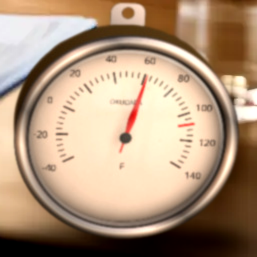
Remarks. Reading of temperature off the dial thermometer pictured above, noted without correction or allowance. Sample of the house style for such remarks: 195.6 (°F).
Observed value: 60 (°F)
